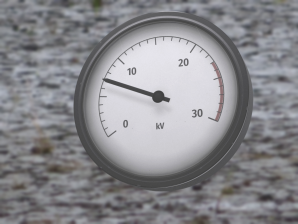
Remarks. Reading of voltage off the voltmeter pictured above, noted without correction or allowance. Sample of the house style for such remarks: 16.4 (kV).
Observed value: 7 (kV)
